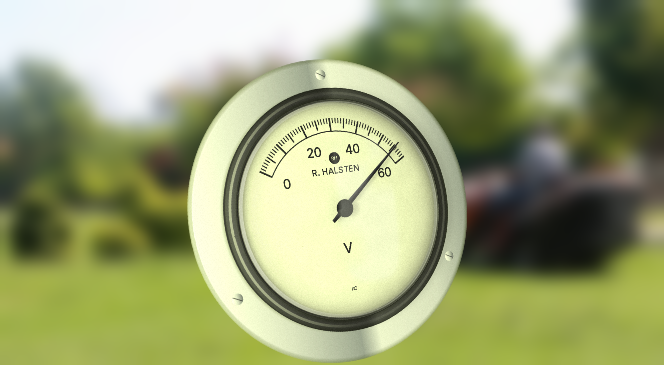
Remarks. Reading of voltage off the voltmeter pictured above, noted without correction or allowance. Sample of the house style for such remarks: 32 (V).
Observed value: 55 (V)
